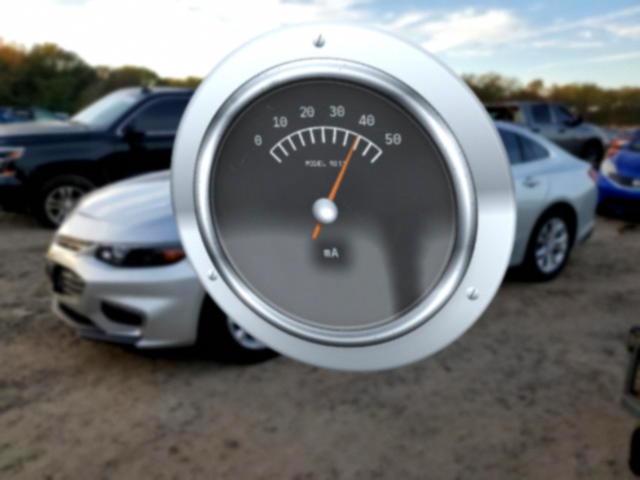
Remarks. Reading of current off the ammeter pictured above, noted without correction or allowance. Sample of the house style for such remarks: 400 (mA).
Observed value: 40 (mA)
